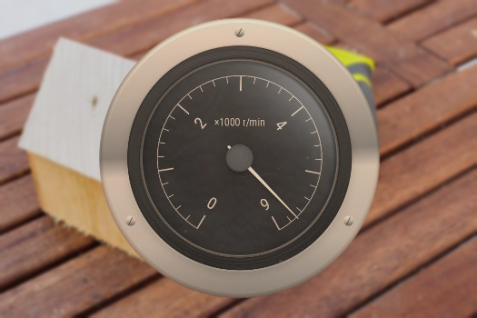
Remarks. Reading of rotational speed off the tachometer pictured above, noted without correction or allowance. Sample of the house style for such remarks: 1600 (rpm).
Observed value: 5700 (rpm)
